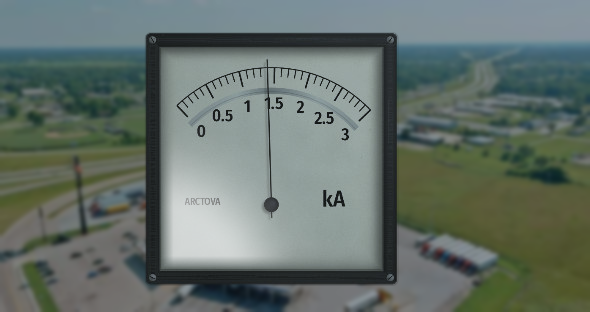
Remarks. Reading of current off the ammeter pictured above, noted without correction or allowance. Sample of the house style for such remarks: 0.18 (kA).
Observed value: 1.4 (kA)
